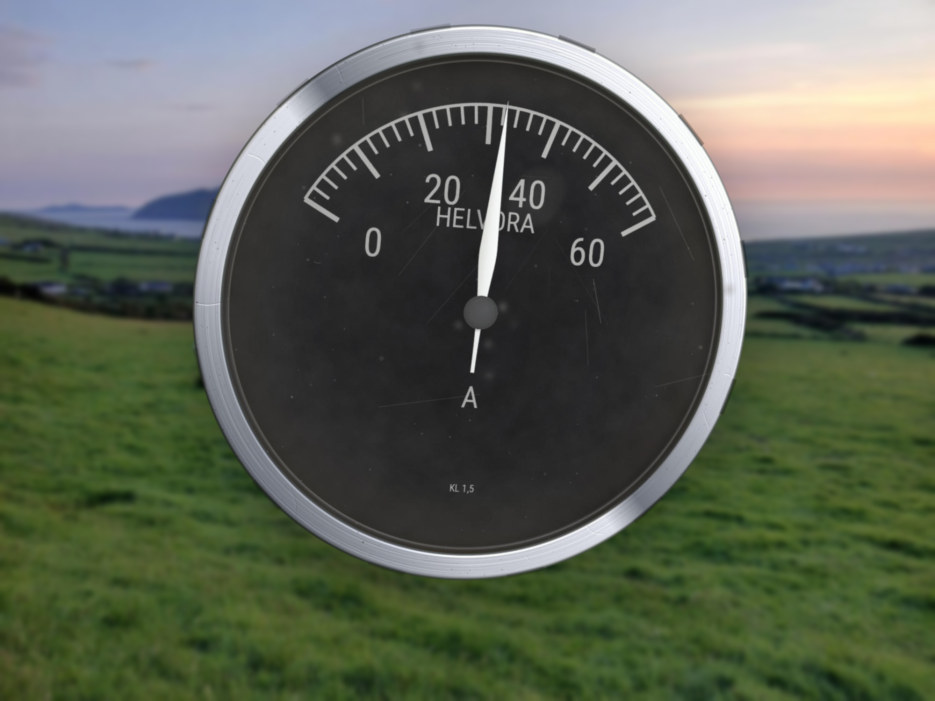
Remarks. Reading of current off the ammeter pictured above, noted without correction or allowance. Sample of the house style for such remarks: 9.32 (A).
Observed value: 32 (A)
